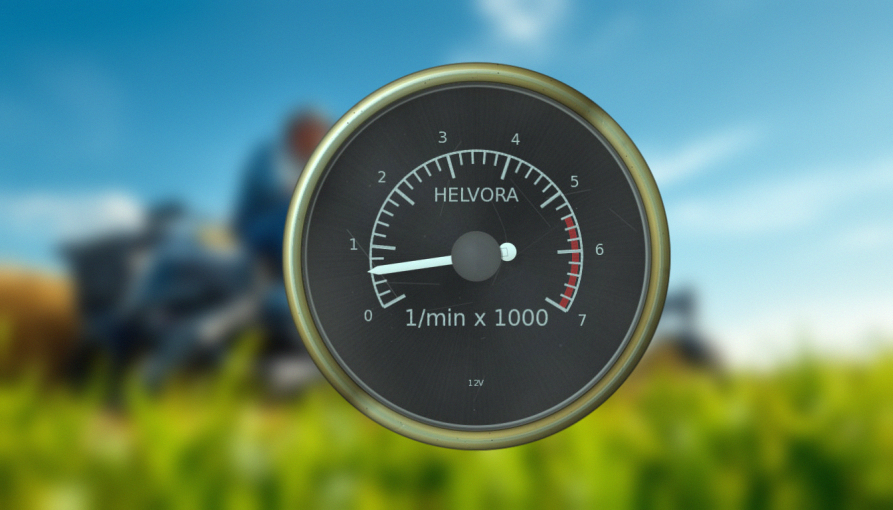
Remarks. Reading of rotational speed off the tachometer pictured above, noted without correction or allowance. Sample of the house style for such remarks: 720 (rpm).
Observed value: 600 (rpm)
